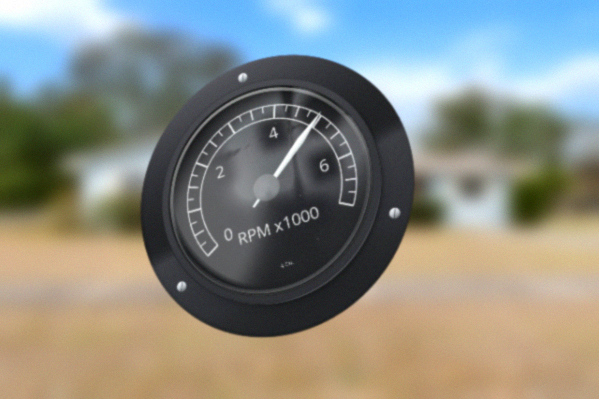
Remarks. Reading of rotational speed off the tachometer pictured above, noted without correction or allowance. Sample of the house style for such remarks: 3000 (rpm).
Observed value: 5000 (rpm)
